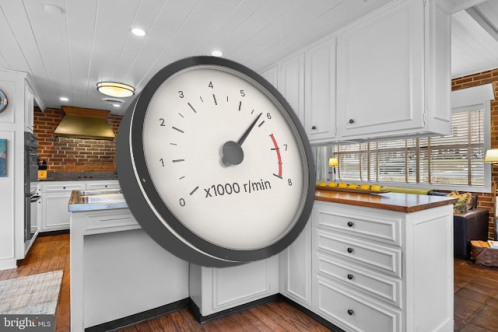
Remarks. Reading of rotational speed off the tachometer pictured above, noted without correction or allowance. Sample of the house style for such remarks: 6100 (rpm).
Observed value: 5750 (rpm)
